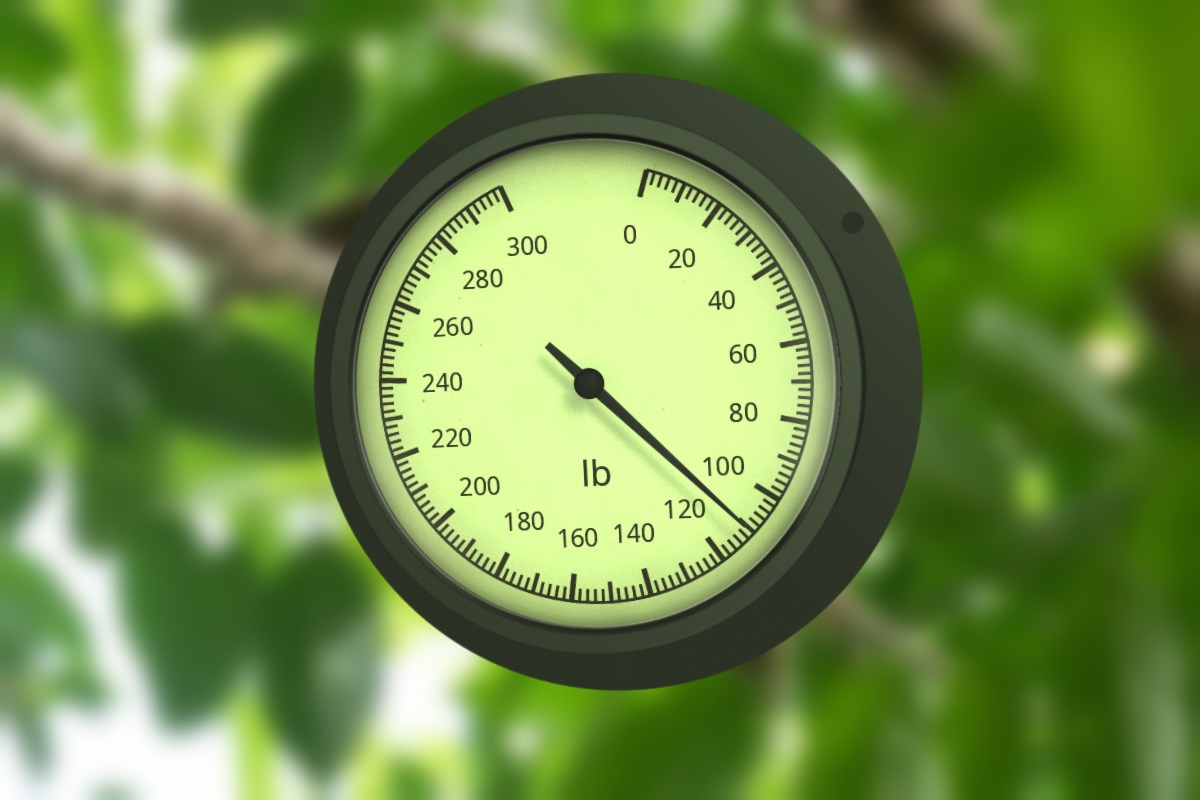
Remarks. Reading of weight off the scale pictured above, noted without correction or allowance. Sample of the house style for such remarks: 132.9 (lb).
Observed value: 110 (lb)
